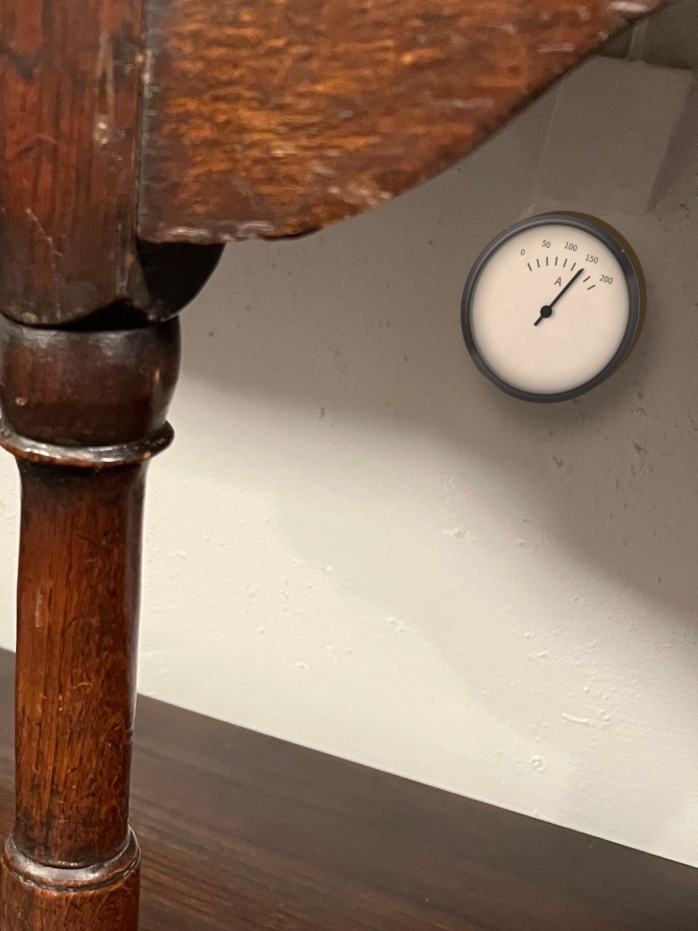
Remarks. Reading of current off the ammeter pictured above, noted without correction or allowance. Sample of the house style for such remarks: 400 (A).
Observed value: 150 (A)
